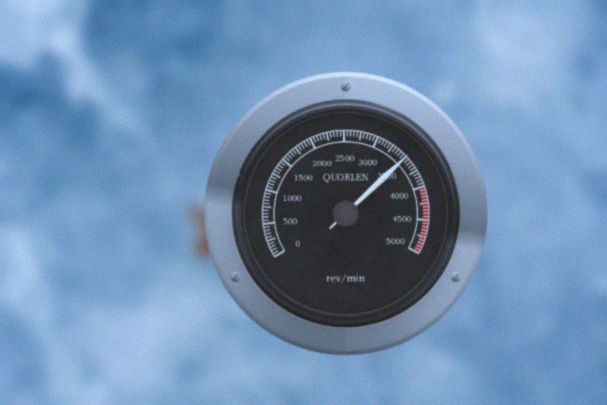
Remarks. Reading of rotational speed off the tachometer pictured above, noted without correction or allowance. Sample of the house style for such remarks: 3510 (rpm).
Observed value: 3500 (rpm)
